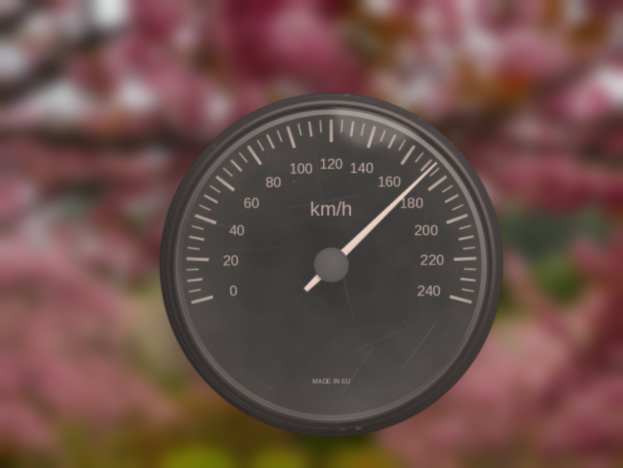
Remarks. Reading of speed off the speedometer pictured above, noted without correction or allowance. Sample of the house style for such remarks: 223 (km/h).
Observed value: 172.5 (km/h)
